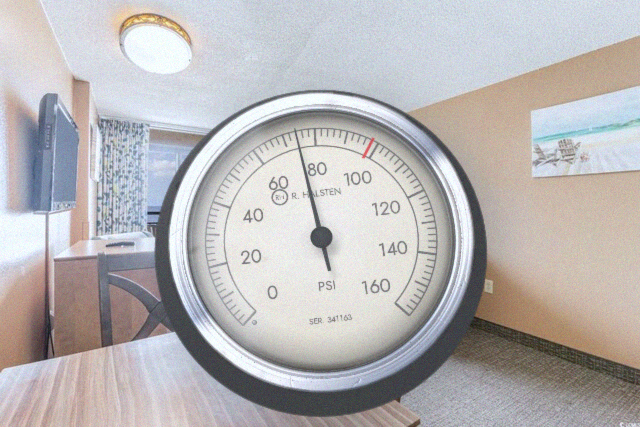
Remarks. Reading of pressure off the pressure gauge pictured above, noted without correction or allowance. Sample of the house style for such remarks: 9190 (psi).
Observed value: 74 (psi)
